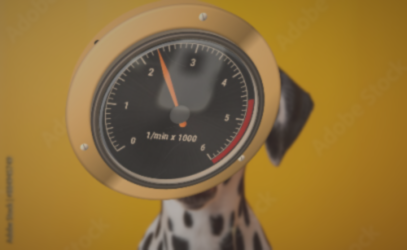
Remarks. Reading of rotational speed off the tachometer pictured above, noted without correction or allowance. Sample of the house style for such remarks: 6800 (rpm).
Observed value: 2300 (rpm)
